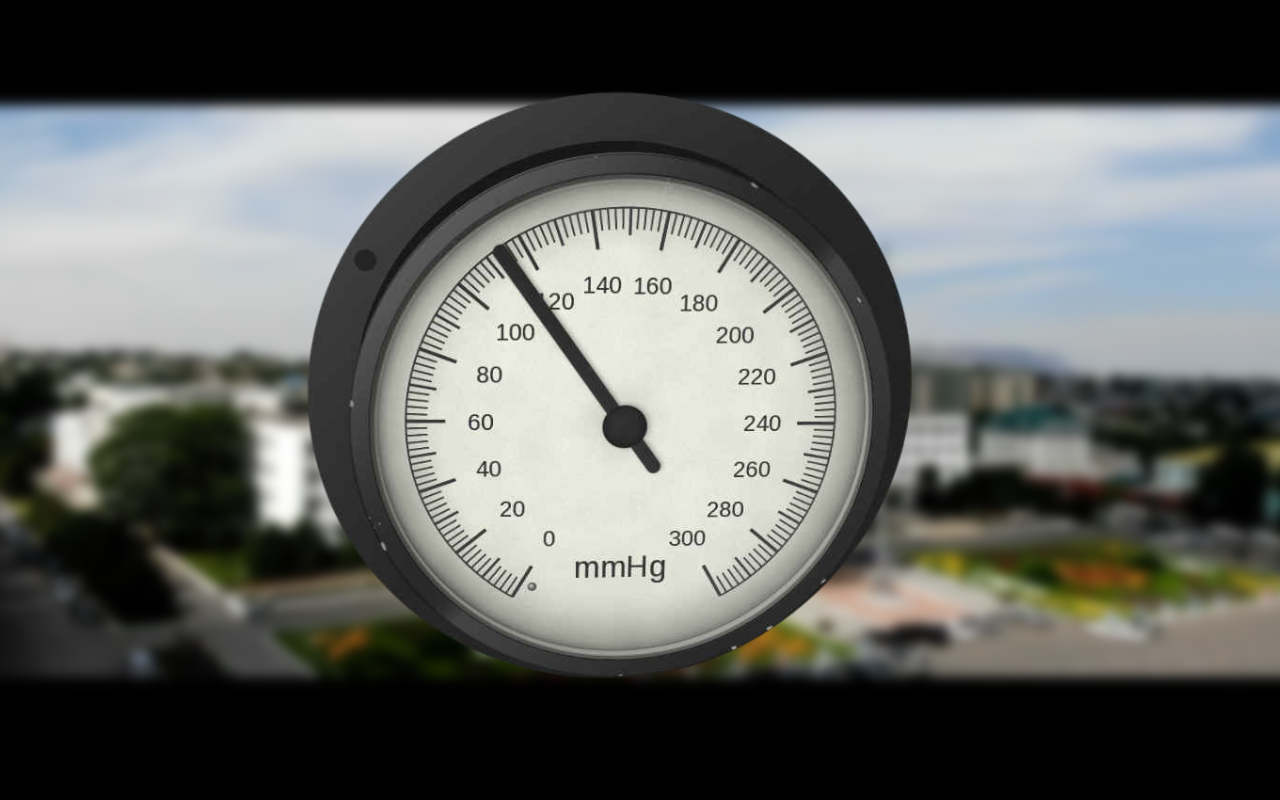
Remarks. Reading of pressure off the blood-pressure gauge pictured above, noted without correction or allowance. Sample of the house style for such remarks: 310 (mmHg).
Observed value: 114 (mmHg)
